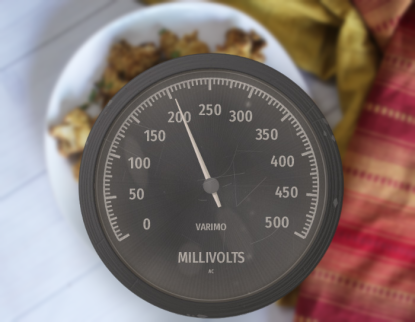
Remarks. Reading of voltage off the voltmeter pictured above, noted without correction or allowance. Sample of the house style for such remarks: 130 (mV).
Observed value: 205 (mV)
